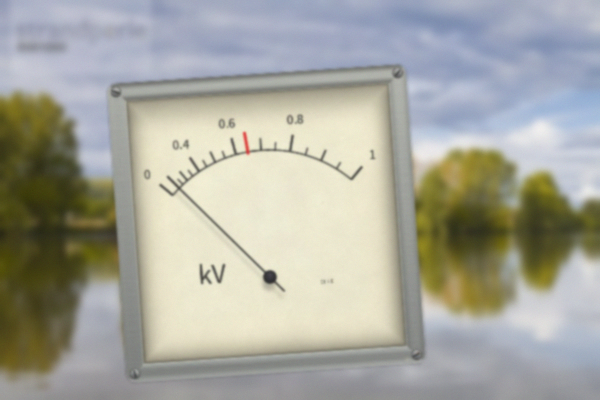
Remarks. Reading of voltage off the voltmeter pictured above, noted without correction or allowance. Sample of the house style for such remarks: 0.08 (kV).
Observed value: 0.2 (kV)
